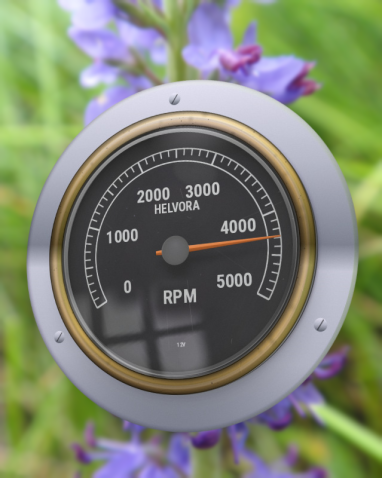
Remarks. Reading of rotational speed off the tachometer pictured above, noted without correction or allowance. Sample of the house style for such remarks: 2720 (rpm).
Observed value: 4300 (rpm)
